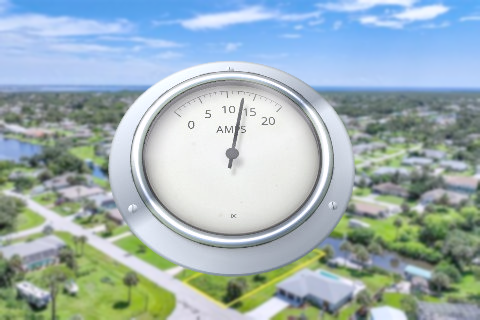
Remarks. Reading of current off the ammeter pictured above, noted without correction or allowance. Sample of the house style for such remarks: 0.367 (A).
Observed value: 13 (A)
